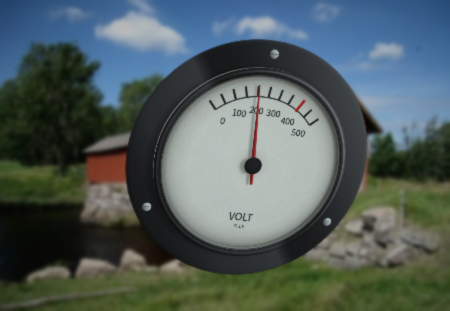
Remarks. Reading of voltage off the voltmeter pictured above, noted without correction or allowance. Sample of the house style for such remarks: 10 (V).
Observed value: 200 (V)
